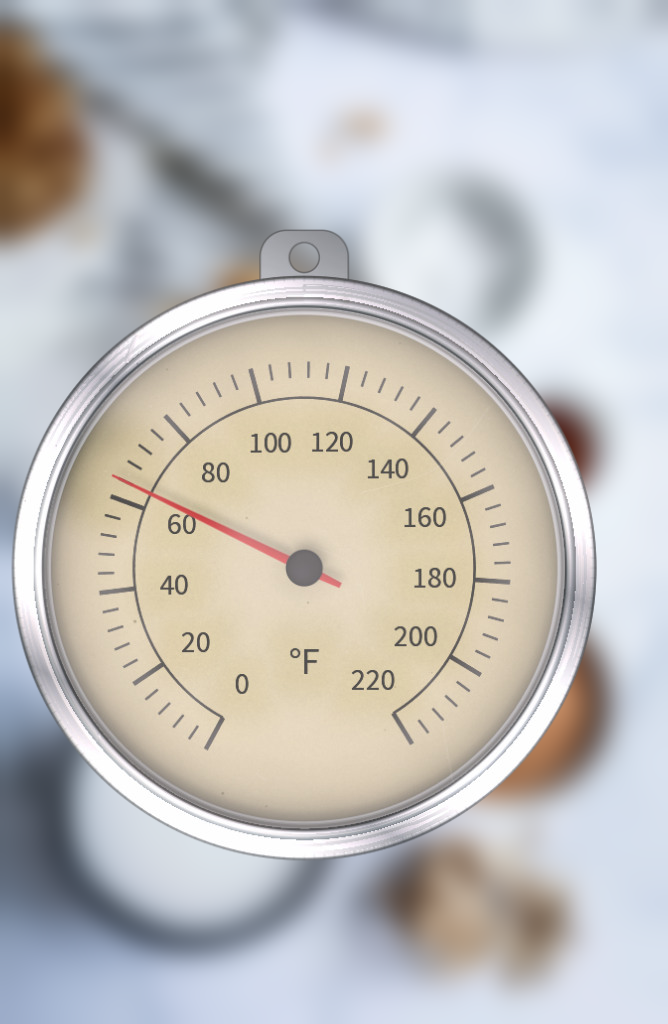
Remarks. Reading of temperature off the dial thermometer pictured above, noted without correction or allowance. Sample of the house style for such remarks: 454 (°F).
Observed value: 64 (°F)
